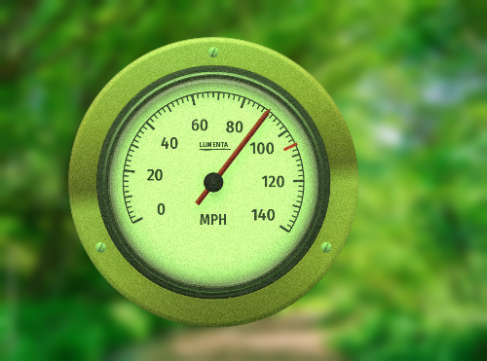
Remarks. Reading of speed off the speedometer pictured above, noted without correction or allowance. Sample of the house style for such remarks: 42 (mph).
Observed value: 90 (mph)
